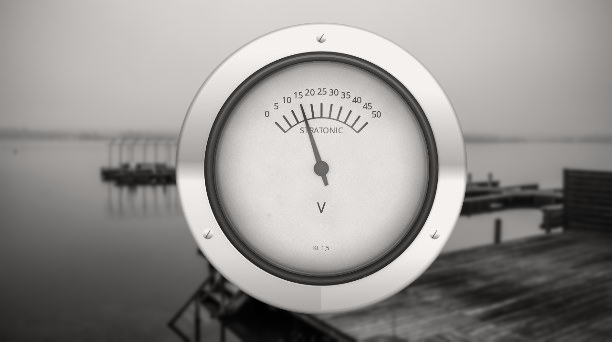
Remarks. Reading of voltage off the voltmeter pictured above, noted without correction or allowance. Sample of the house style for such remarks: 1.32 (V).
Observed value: 15 (V)
